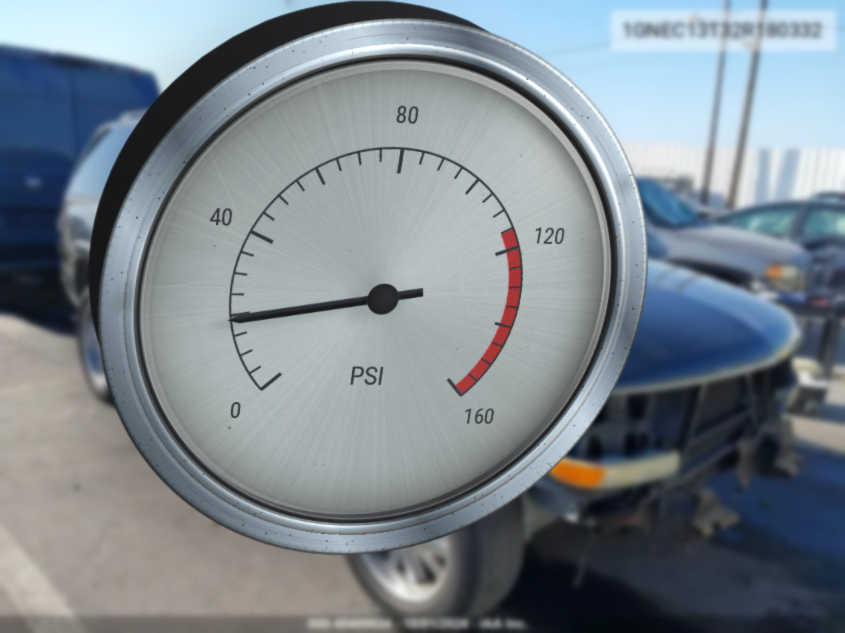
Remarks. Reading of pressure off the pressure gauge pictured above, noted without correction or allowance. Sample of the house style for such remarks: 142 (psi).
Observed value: 20 (psi)
